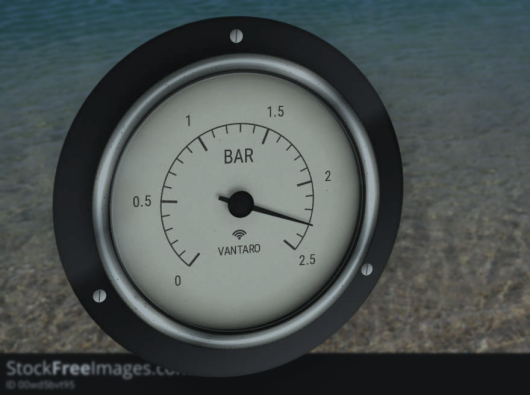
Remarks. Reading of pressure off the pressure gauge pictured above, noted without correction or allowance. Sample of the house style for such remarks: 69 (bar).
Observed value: 2.3 (bar)
